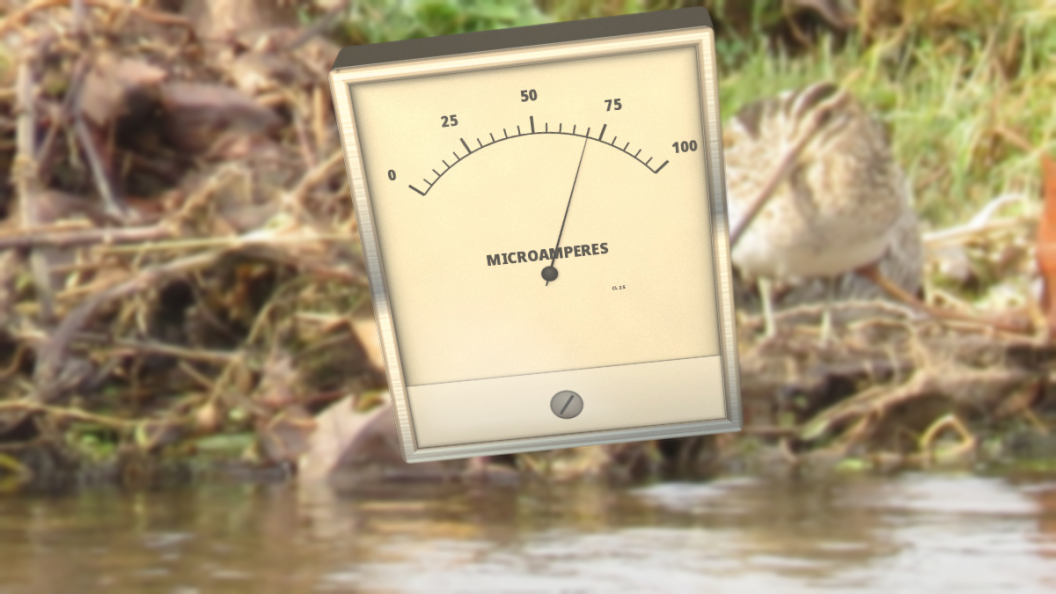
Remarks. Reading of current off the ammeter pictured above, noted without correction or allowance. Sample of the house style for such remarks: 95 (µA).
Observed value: 70 (µA)
